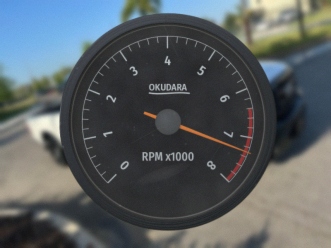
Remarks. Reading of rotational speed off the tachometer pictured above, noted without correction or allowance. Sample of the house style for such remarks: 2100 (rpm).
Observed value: 7300 (rpm)
